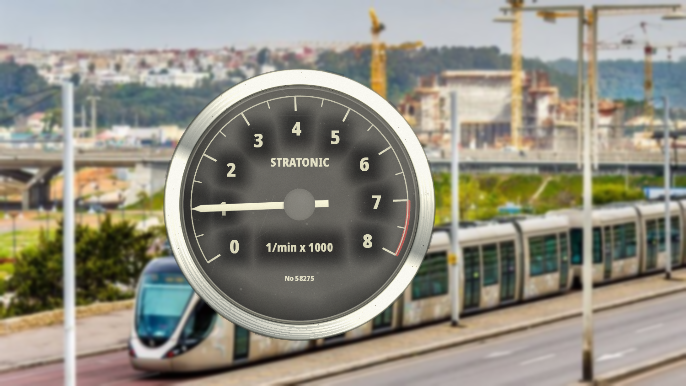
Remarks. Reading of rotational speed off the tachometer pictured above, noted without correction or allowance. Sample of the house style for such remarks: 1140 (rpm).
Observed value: 1000 (rpm)
